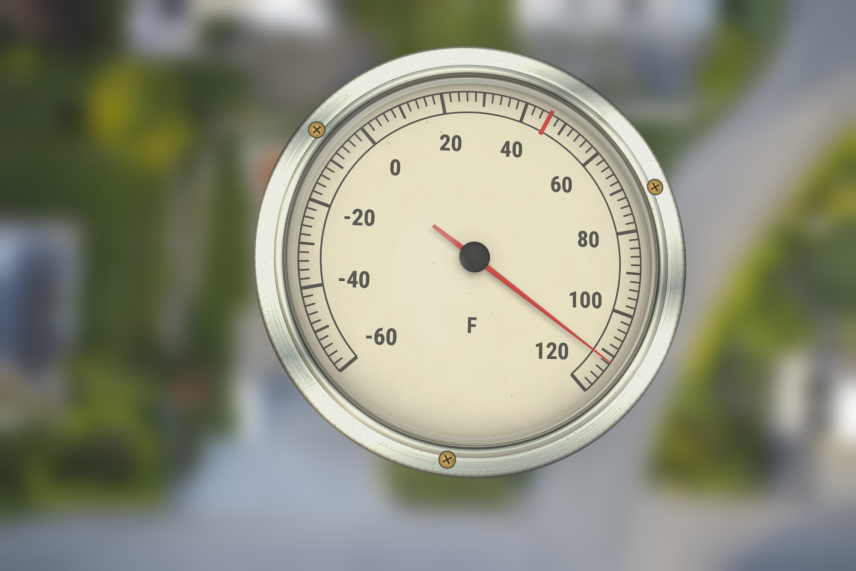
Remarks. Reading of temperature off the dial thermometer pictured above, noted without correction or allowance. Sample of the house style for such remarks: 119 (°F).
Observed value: 112 (°F)
